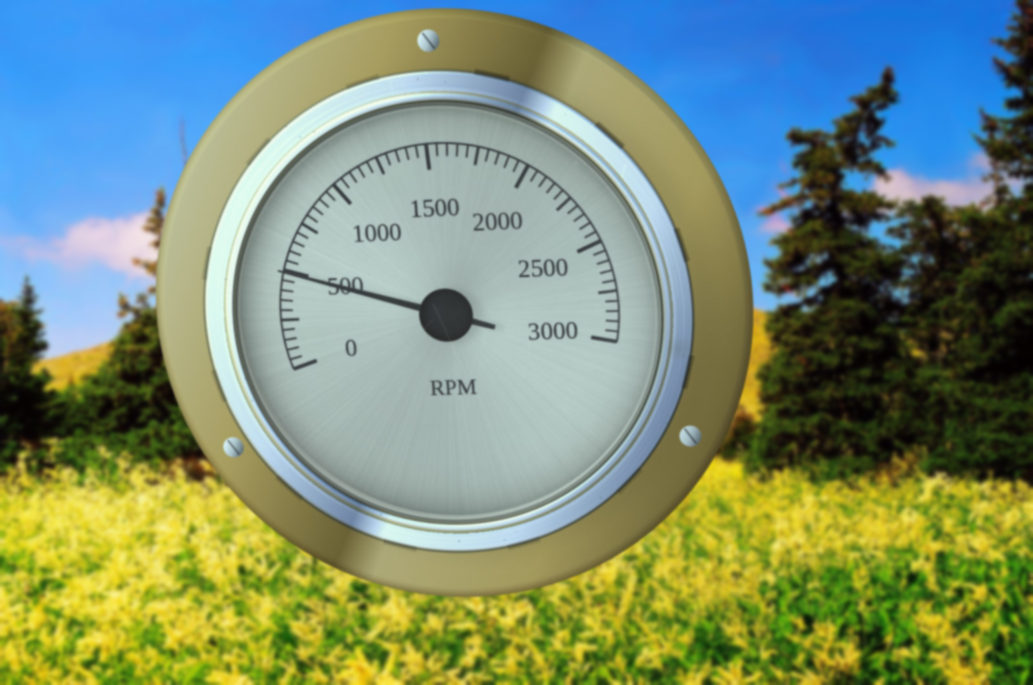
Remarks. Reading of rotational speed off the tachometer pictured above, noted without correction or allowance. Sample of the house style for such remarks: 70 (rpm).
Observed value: 500 (rpm)
